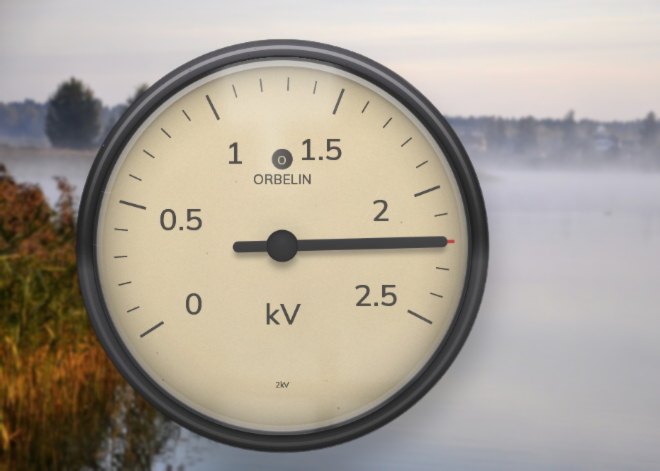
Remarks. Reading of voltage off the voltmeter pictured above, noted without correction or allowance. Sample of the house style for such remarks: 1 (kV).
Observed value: 2.2 (kV)
